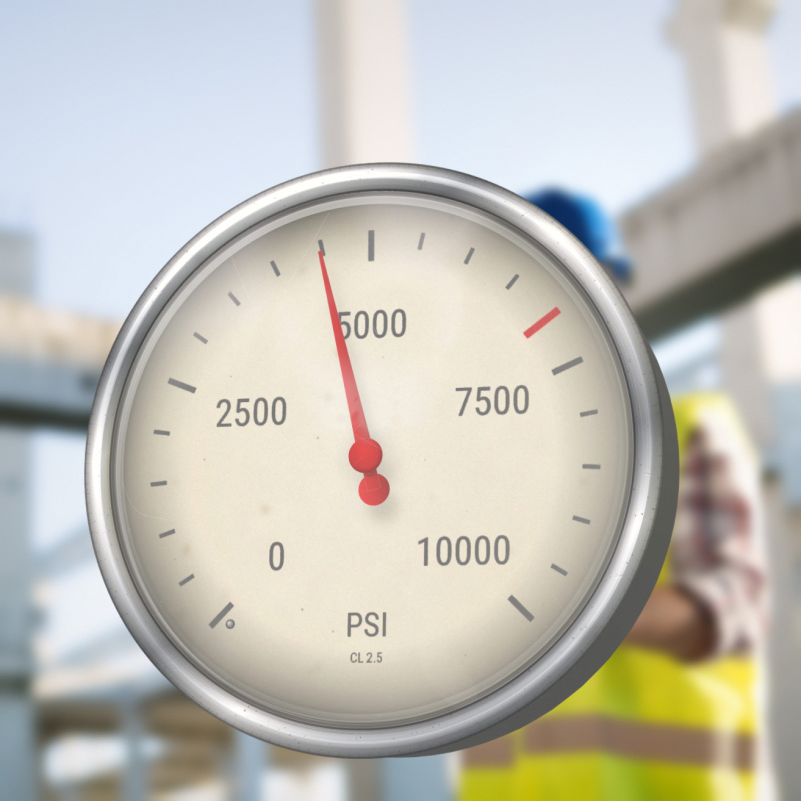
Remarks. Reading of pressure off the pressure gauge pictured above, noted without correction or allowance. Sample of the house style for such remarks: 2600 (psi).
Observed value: 4500 (psi)
